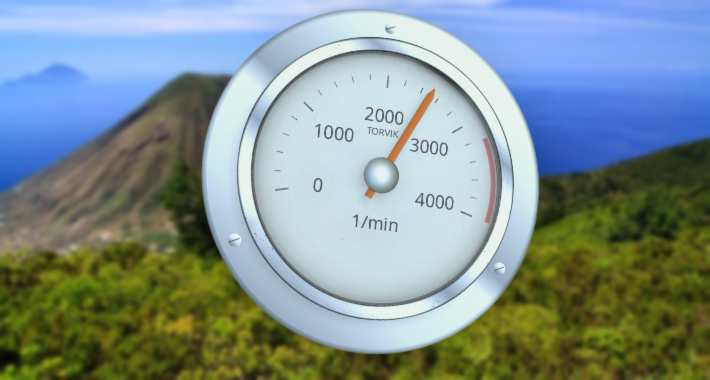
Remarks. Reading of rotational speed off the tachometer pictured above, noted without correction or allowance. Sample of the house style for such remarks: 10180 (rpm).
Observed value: 2500 (rpm)
